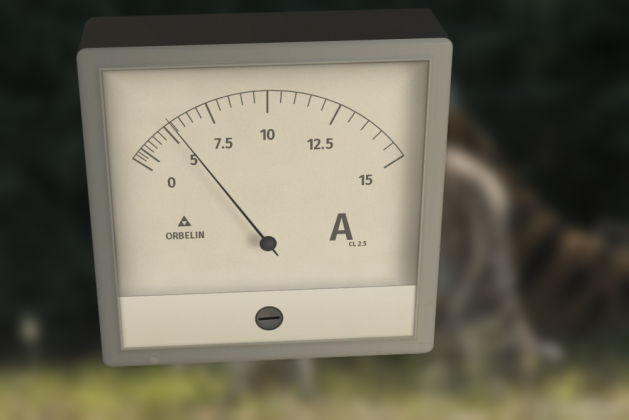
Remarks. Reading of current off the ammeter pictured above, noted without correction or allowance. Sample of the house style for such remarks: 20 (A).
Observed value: 5.5 (A)
